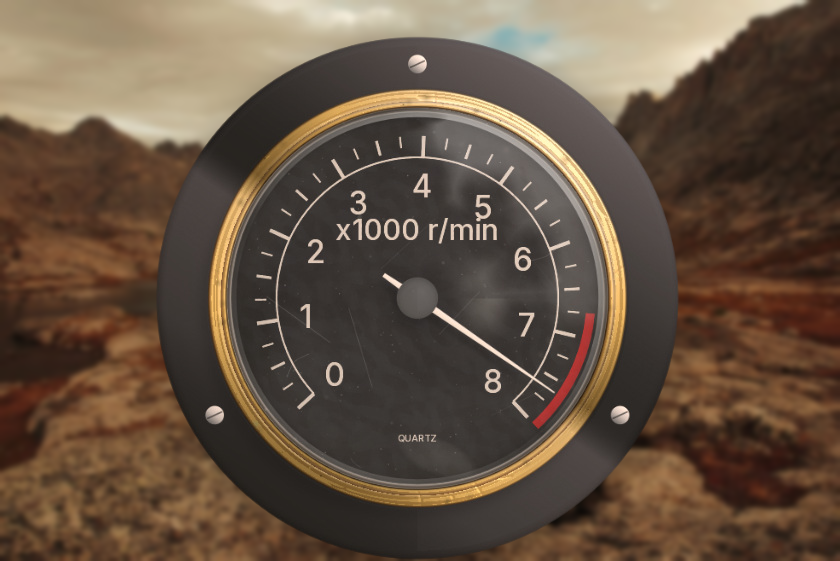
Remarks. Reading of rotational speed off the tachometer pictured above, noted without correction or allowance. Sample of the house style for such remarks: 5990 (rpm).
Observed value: 7625 (rpm)
